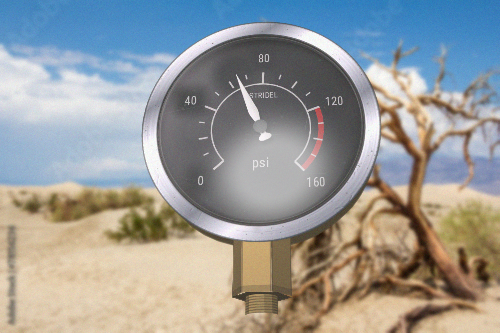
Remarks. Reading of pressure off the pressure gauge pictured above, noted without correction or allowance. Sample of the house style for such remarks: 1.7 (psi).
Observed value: 65 (psi)
